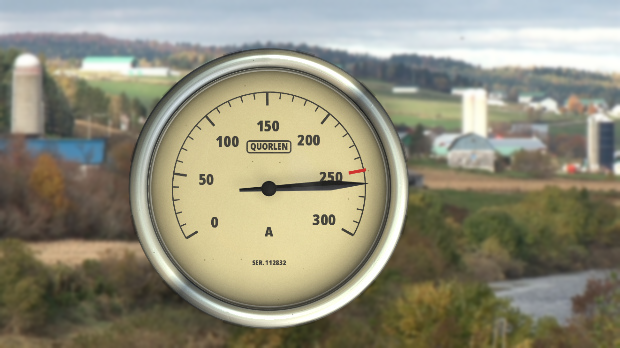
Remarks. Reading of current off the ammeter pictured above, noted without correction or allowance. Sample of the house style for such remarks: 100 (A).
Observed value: 260 (A)
